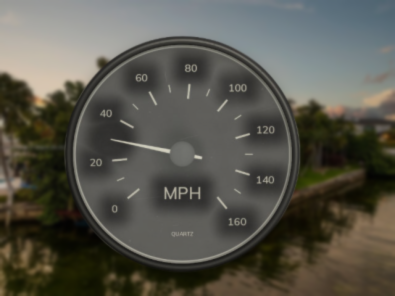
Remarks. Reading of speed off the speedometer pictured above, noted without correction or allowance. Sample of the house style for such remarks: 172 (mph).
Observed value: 30 (mph)
